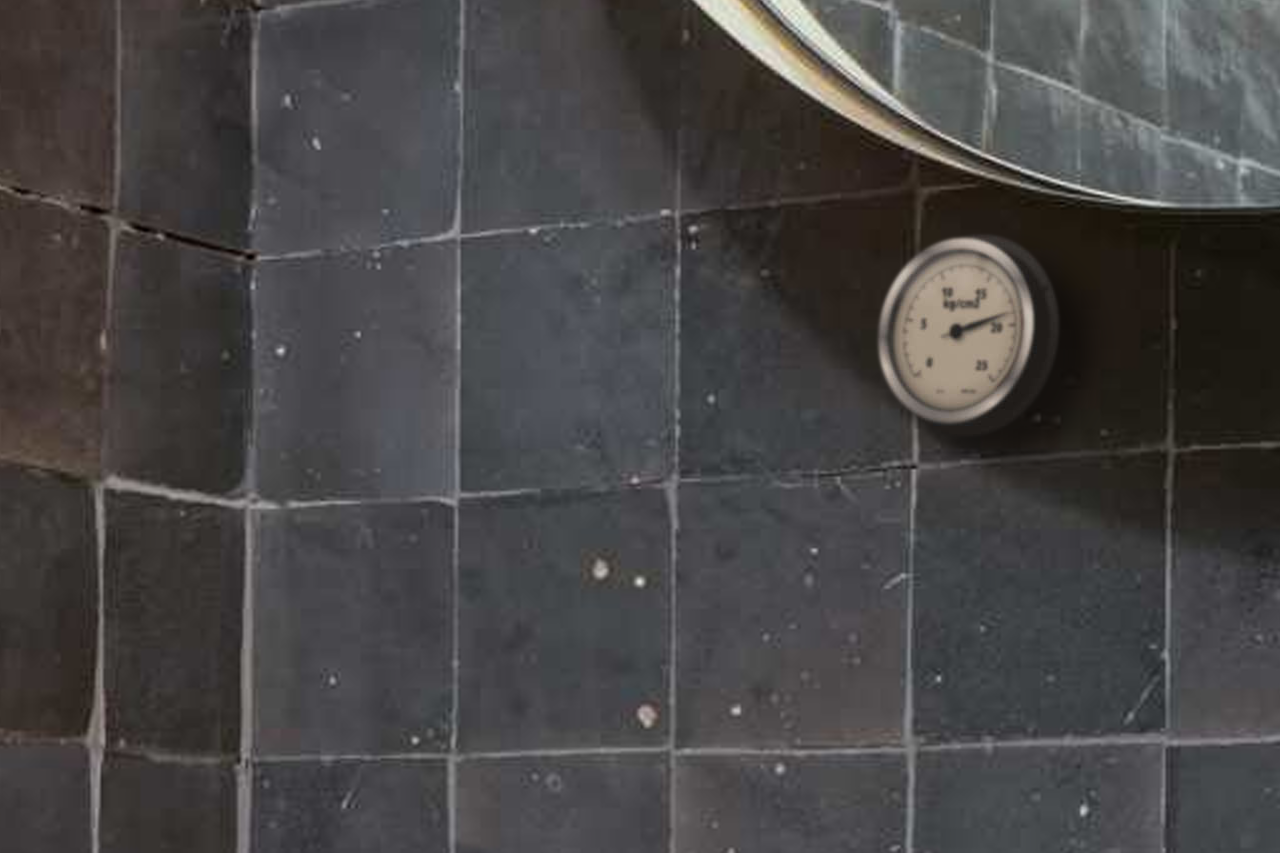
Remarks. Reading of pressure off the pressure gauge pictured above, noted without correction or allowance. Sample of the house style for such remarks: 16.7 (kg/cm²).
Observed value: 19 (kg/cm²)
